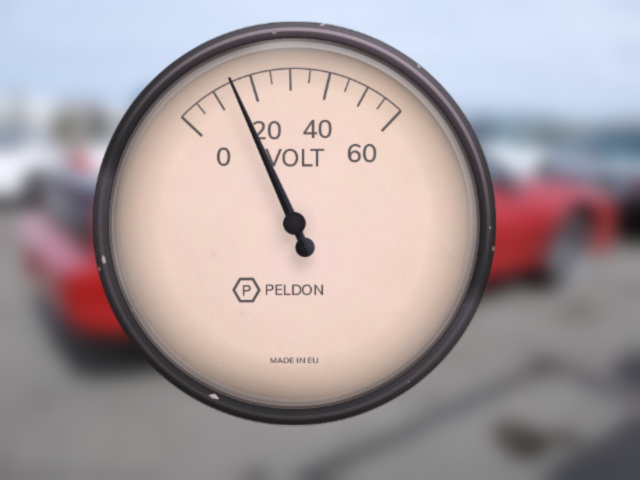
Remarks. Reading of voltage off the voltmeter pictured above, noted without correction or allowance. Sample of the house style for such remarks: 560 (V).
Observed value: 15 (V)
